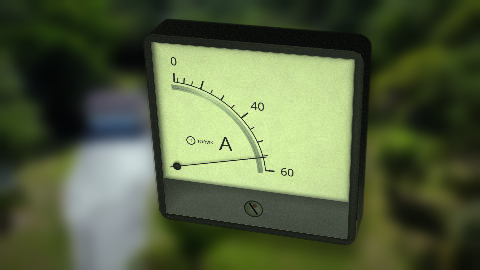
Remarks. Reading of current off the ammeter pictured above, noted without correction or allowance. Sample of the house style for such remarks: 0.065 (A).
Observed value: 55 (A)
